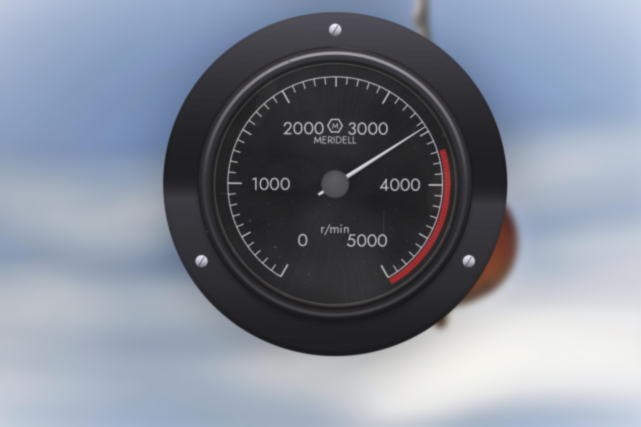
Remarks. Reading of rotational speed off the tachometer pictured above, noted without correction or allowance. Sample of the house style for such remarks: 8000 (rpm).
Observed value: 3450 (rpm)
